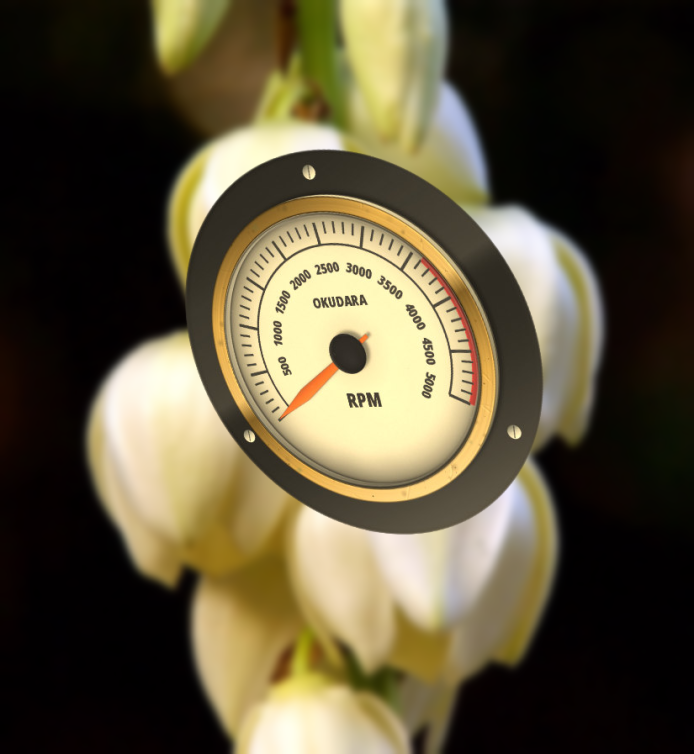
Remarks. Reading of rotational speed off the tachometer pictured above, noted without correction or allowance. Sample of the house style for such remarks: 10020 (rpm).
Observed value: 0 (rpm)
